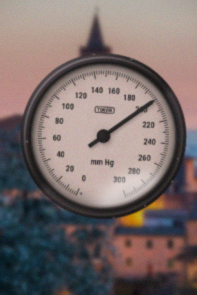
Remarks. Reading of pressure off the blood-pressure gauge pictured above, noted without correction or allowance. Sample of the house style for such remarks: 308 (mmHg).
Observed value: 200 (mmHg)
